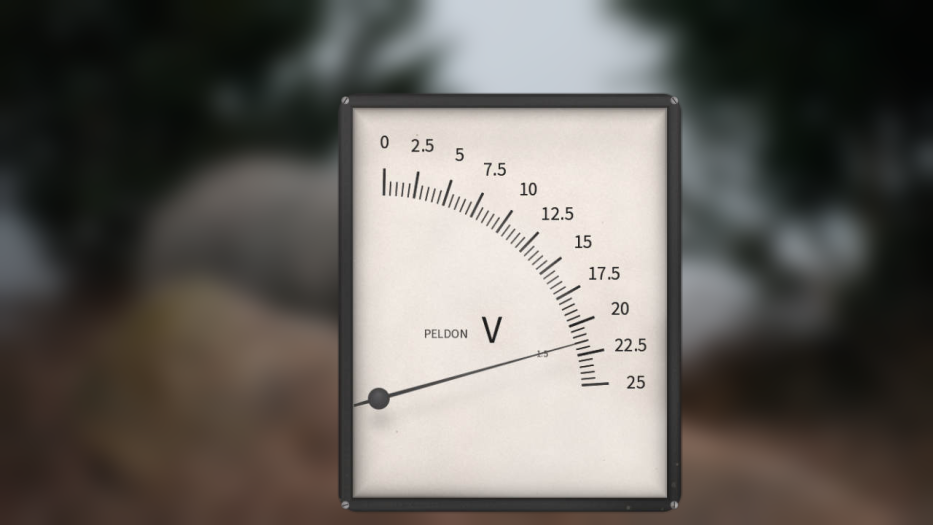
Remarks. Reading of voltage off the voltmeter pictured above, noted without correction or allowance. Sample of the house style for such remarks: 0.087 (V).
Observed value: 21.5 (V)
